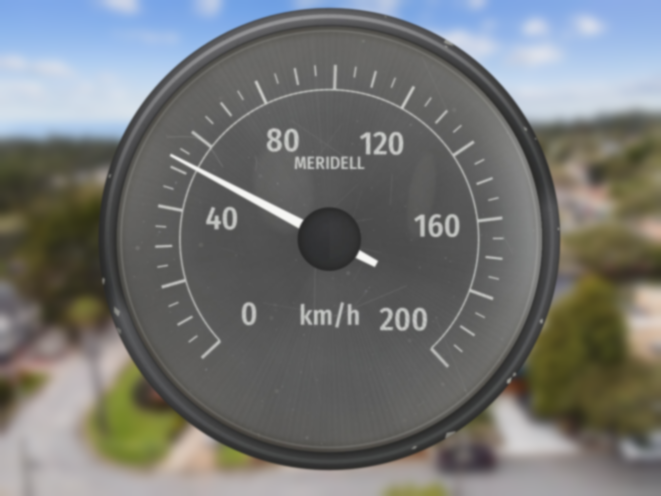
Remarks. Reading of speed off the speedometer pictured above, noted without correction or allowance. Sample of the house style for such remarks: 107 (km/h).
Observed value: 52.5 (km/h)
